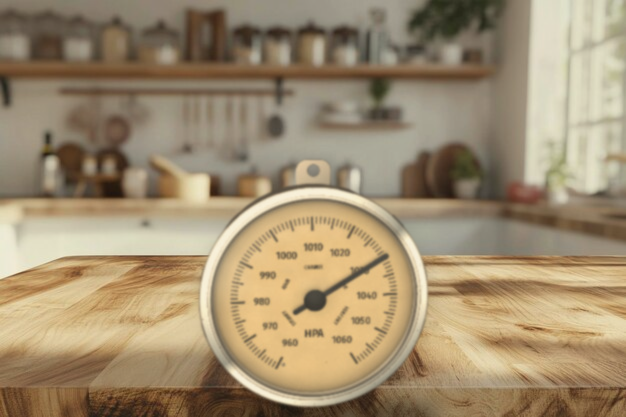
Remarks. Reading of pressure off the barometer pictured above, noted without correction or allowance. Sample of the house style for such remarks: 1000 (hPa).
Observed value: 1030 (hPa)
